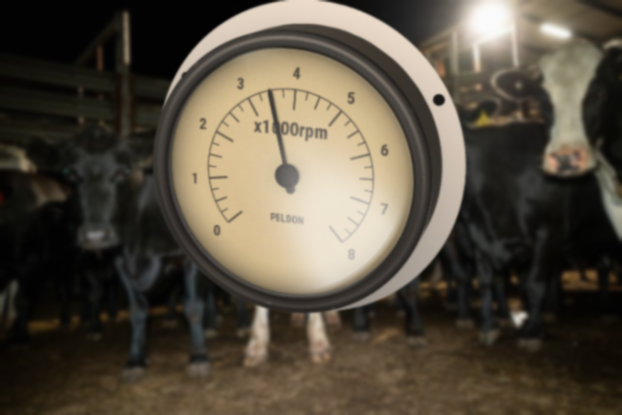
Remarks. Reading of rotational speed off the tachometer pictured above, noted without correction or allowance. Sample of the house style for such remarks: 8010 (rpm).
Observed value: 3500 (rpm)
